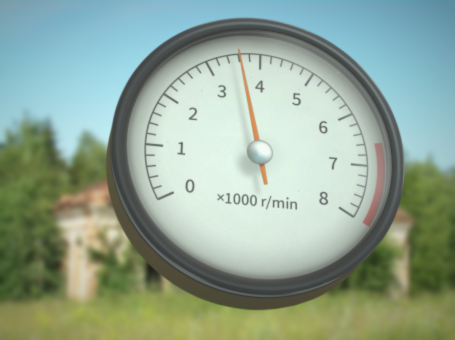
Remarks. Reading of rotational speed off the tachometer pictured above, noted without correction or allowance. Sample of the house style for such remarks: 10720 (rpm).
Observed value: 3600 (rpm)
